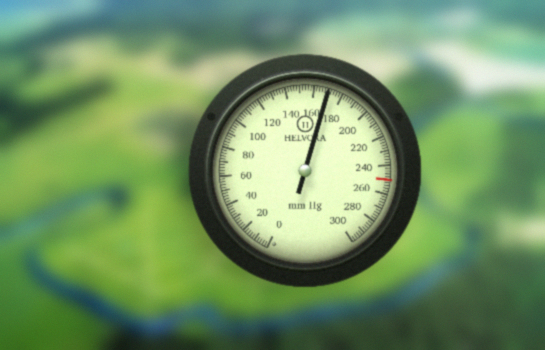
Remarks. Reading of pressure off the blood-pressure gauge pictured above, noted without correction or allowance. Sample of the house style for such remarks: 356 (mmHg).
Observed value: 170 (mmHg)
